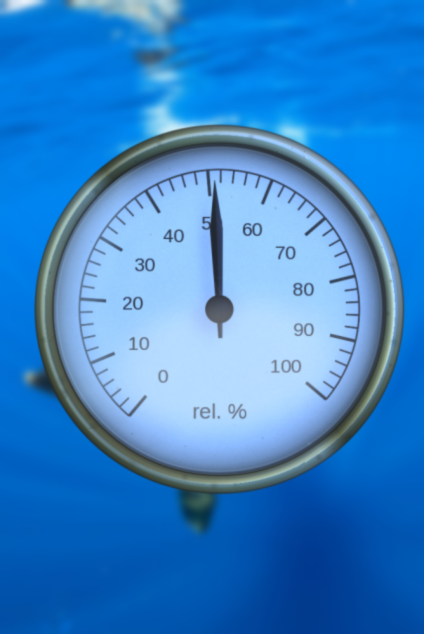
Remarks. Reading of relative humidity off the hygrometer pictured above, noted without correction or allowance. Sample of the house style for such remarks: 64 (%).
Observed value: 51 (%)
